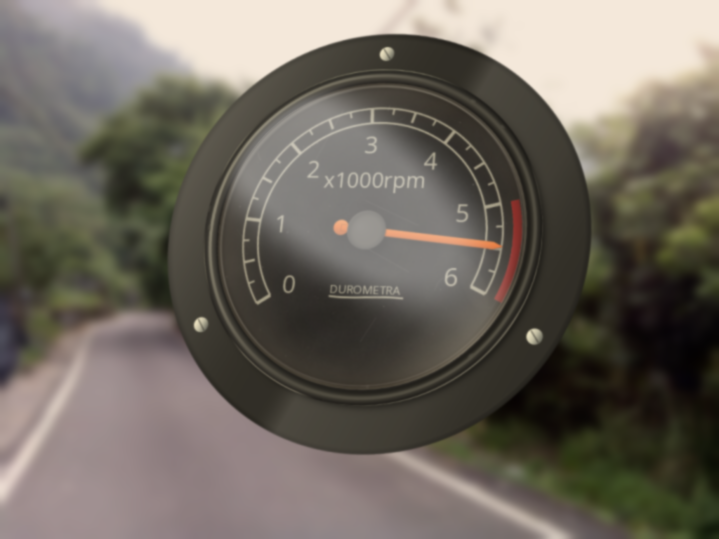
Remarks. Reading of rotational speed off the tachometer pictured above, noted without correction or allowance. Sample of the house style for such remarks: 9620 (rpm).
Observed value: 5500 (rpm)
